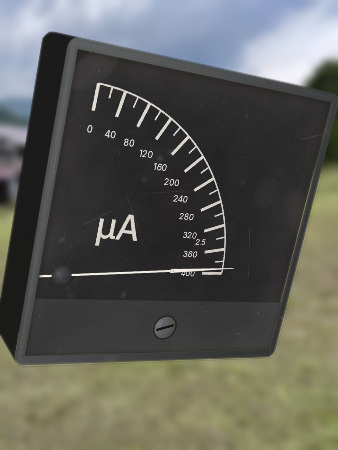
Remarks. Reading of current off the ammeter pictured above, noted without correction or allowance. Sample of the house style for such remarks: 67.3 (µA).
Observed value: 390 (µA)
